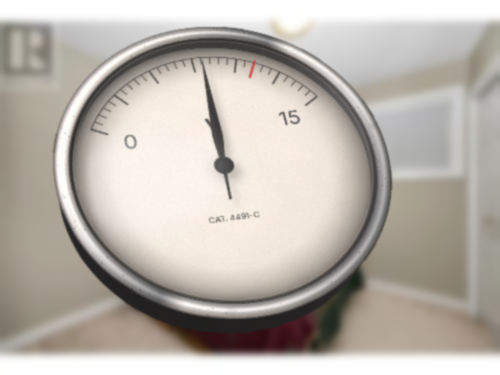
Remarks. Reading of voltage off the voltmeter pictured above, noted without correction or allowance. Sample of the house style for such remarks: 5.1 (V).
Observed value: 8 (V)
